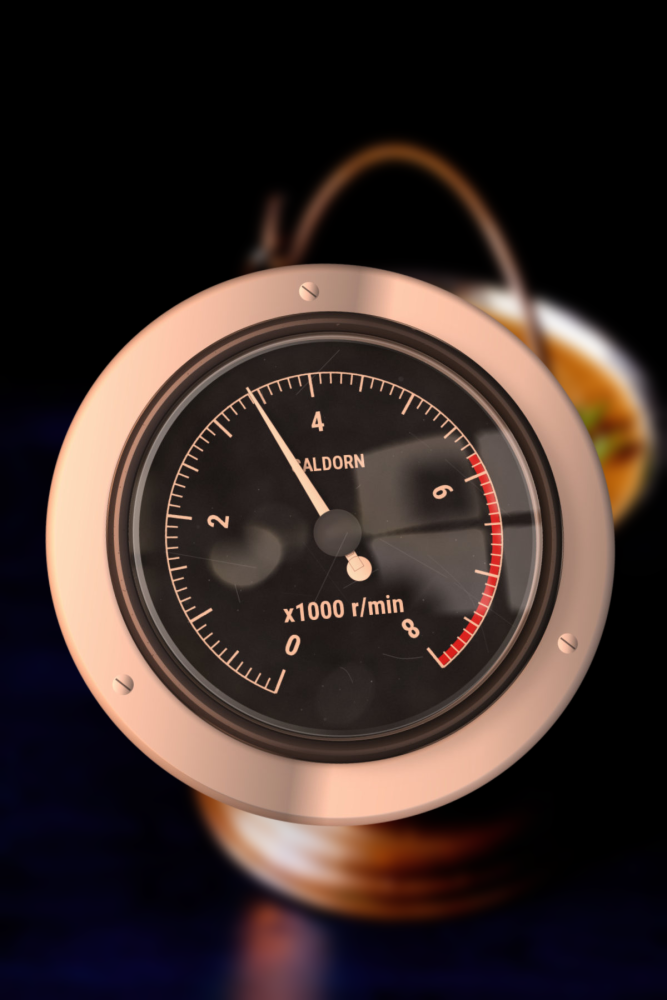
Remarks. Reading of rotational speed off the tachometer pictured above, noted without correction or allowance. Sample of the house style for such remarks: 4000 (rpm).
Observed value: 3400 (rpm)
